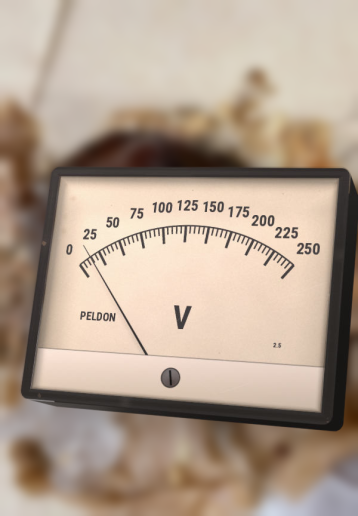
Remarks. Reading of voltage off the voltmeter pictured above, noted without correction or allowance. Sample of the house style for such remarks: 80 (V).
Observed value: 15 (V)
